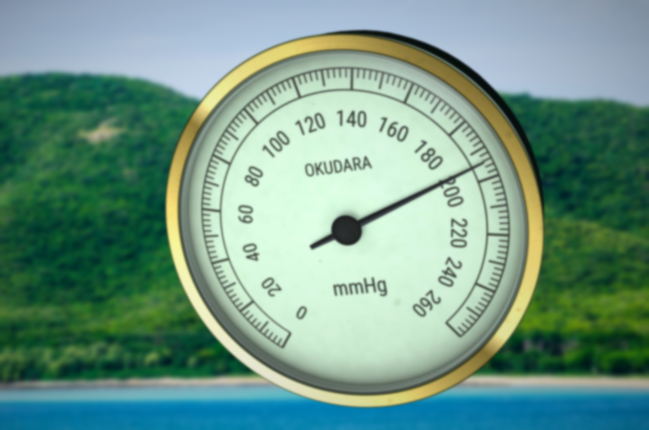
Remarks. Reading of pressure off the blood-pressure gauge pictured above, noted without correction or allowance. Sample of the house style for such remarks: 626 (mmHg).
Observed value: 194 (mmHg)
